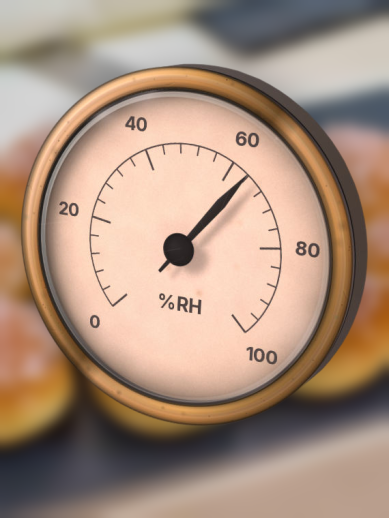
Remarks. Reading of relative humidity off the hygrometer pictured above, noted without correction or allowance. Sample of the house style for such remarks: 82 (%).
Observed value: 64 (%)
